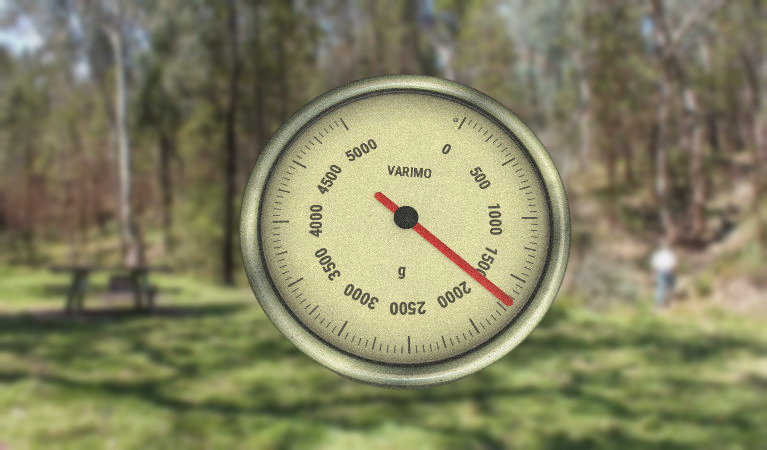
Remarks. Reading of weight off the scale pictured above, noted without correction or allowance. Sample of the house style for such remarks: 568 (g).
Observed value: 1700 (g)
